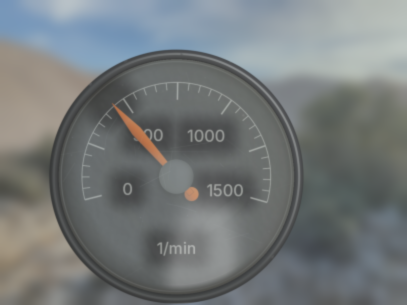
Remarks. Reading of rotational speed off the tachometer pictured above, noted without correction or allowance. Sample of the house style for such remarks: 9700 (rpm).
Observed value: 450 (rpm)
